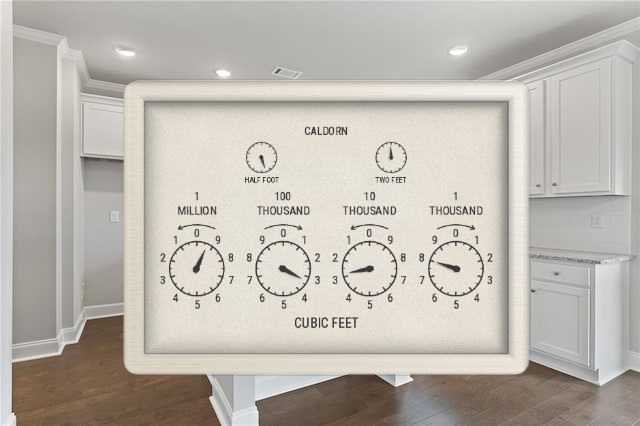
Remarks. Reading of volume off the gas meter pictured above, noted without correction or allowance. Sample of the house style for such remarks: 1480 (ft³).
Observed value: 932800 (ft³)
